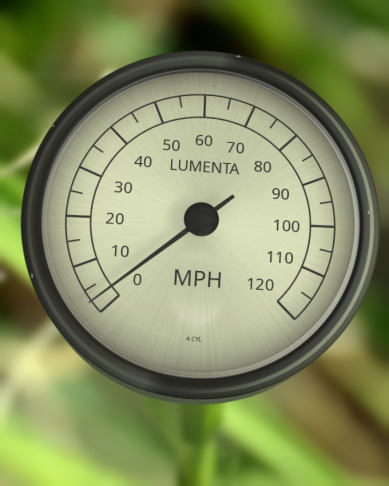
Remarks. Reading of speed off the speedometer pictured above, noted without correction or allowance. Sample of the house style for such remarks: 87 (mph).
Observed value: 2.5 (mph)
